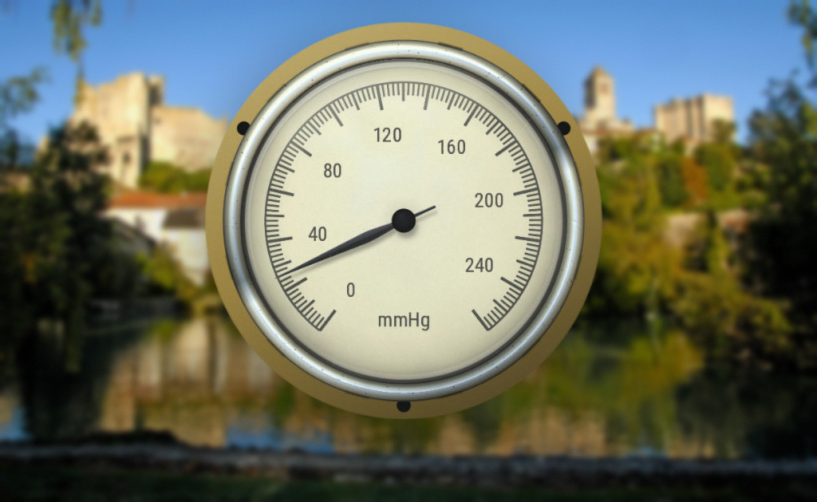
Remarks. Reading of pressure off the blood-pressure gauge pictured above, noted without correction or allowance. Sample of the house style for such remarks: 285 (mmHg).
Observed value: 26 (mmHg)
